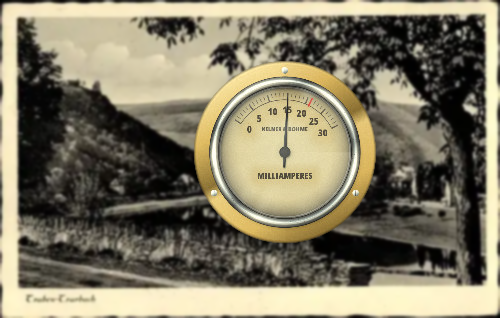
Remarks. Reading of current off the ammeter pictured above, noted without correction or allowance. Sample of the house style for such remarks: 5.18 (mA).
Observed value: 15 (mA)
